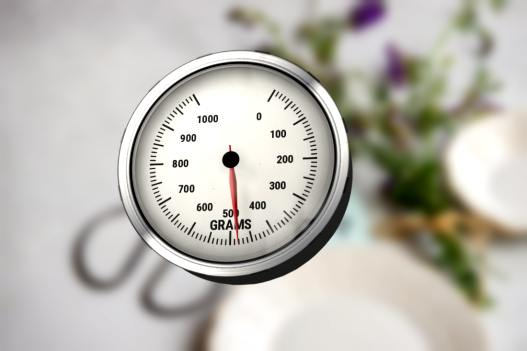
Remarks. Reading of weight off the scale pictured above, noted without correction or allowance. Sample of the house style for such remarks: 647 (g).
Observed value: 480 (g)
